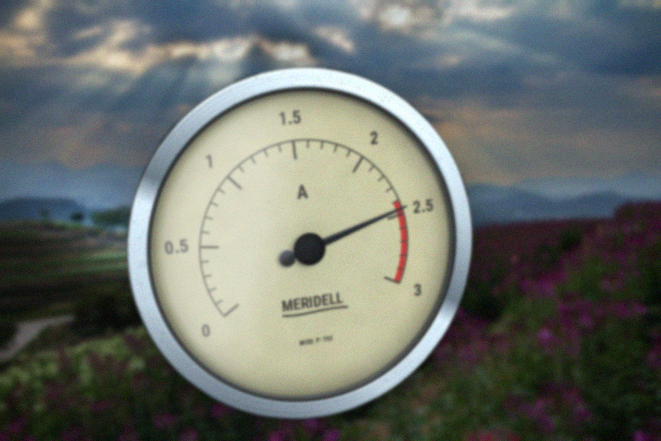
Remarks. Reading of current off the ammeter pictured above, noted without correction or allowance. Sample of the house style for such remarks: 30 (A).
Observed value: 2.45 (A)
